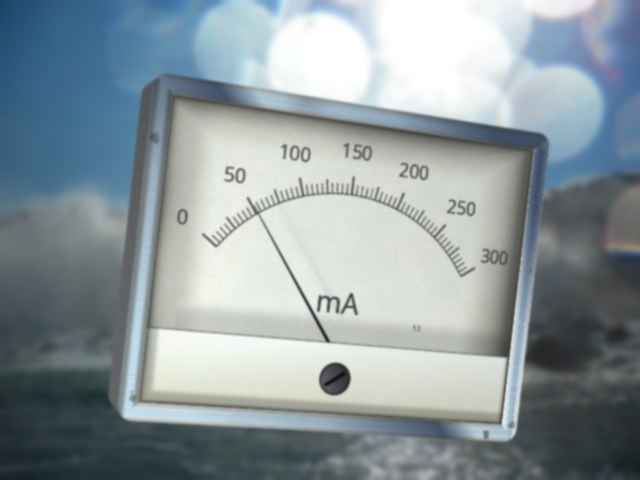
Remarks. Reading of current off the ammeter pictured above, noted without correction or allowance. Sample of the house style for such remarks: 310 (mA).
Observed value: 50 (mA)
